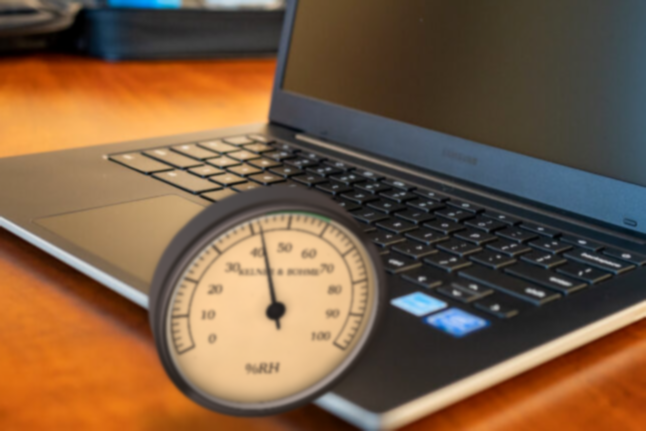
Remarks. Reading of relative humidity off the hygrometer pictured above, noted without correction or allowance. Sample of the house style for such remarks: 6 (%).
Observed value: 42 (%)
